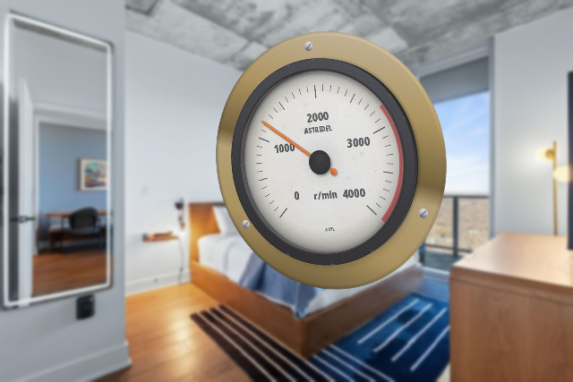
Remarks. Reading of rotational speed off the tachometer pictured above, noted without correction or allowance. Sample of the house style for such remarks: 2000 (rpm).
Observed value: 1200 (rpm)
